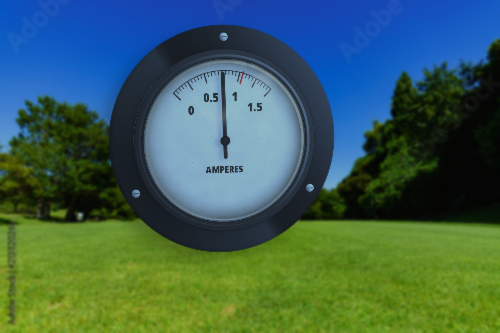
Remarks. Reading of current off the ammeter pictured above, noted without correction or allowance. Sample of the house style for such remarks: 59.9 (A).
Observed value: 0.75 (A)
